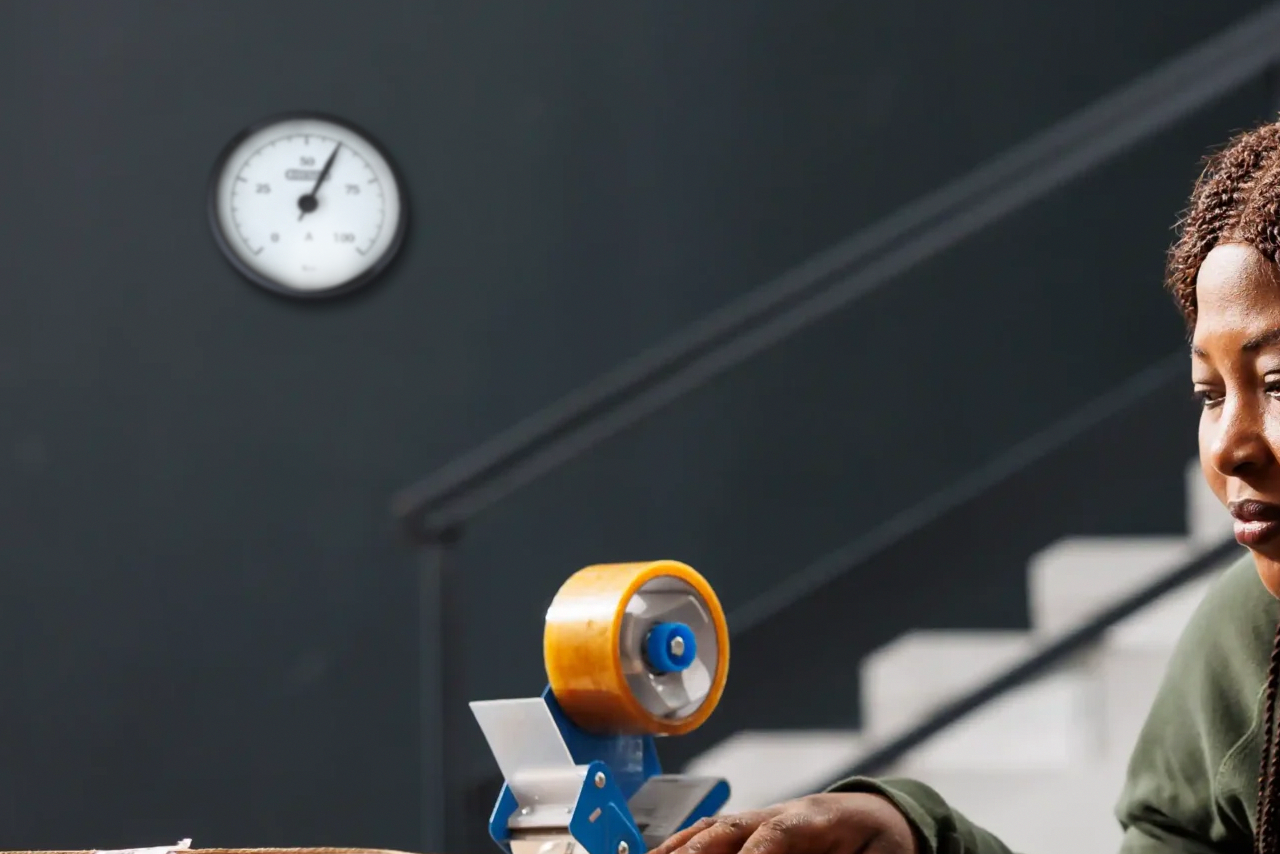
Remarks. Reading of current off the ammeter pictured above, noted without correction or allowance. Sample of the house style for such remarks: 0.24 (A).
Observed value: 60 (A)
